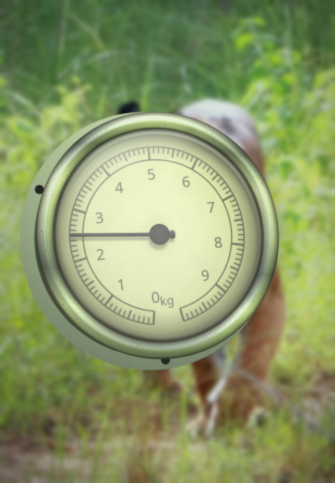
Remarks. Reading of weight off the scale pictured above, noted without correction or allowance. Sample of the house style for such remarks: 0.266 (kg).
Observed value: 2.5 (kg)
